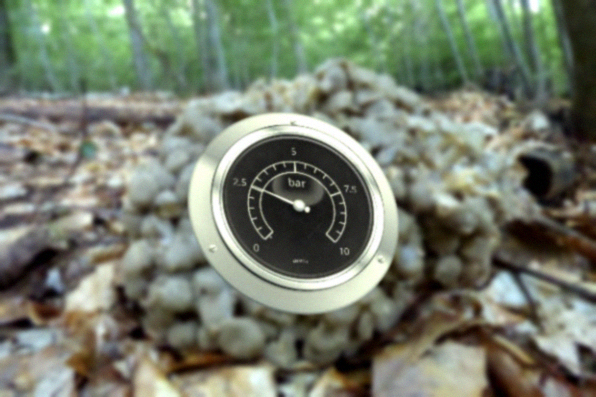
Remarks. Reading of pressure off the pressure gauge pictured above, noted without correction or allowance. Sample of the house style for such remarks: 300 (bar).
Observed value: 2.5 (bar)
